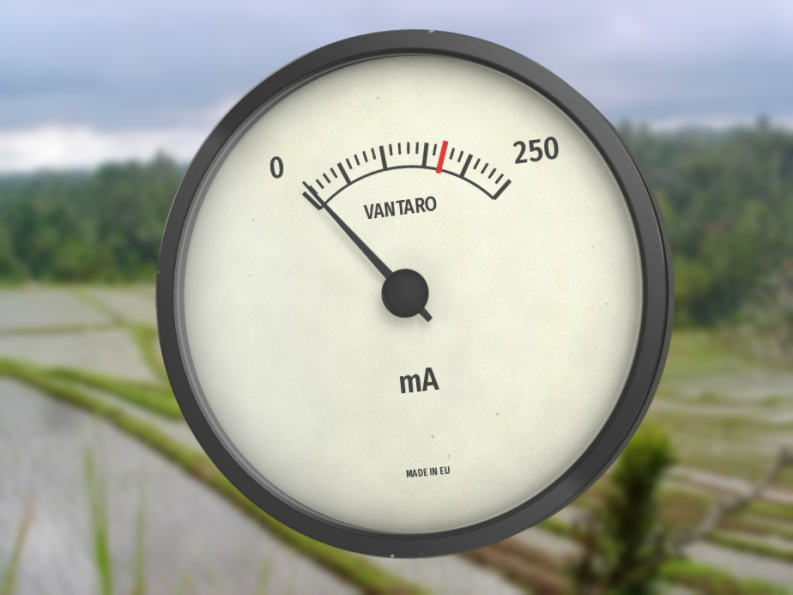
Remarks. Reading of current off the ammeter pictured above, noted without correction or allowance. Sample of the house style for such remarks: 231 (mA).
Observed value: 10 (mA)
